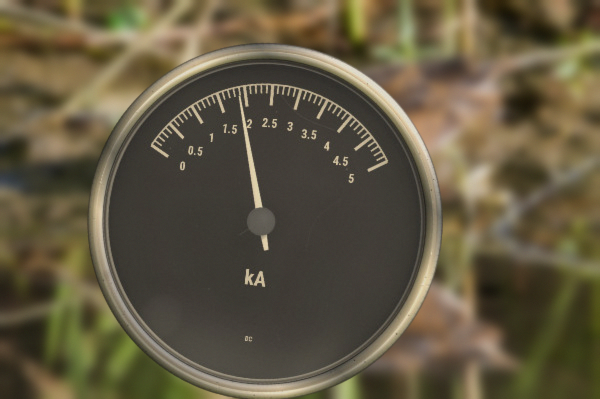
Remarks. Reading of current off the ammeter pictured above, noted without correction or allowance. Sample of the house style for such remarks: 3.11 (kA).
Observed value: 1.9 (kA)
